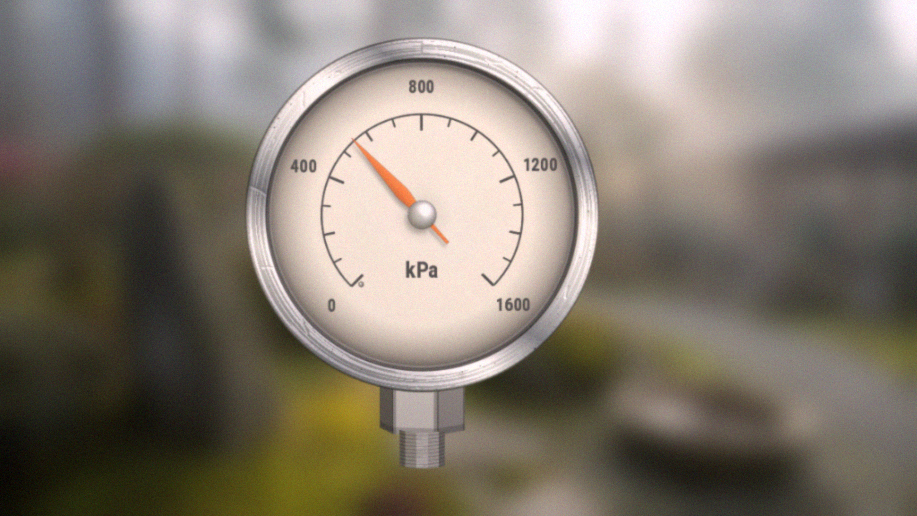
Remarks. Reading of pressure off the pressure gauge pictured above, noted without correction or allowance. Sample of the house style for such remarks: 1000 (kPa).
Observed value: 550 (kPa)
